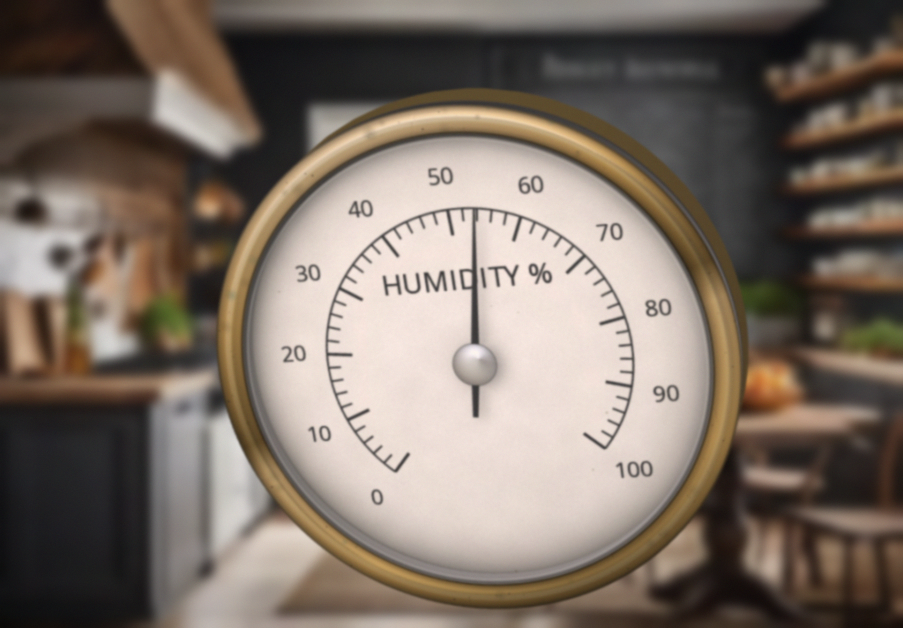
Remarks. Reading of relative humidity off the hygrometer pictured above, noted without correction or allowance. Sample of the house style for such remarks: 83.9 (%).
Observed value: 54 (%)
